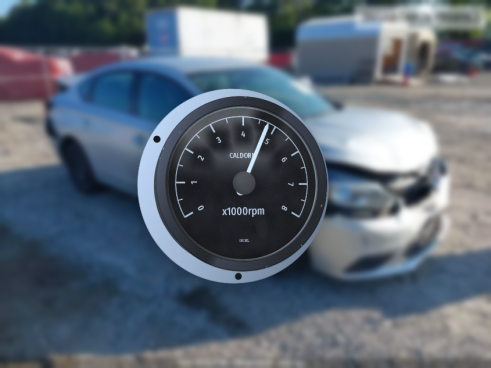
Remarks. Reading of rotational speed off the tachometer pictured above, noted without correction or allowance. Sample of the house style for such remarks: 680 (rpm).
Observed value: 4750 (rpm)
